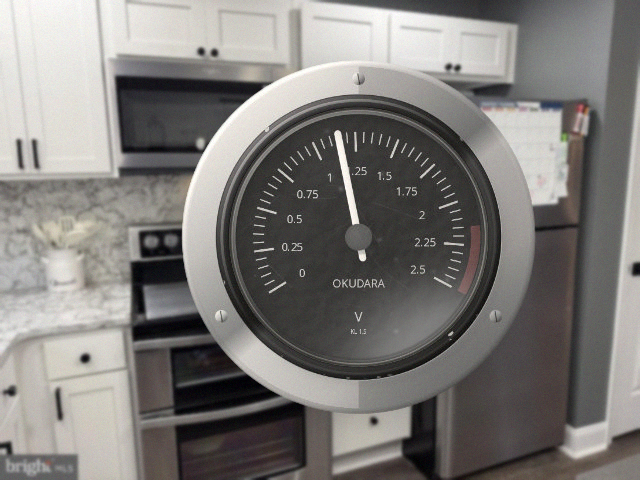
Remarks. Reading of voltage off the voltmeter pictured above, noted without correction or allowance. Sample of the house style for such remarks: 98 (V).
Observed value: 1.15 (V)
